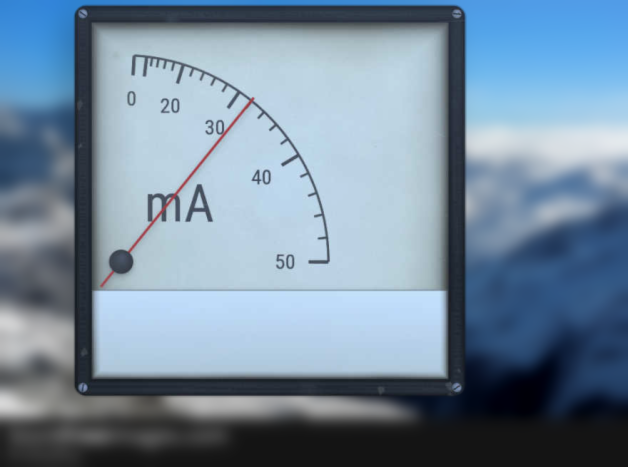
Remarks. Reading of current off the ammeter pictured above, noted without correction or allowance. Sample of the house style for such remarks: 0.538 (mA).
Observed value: 32 (mA)
